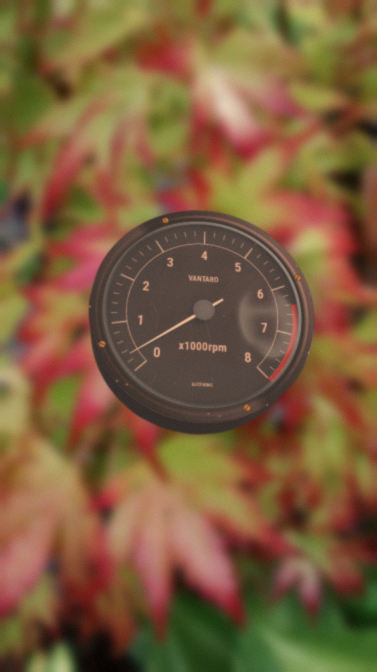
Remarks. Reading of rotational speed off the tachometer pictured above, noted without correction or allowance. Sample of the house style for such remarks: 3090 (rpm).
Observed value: 300 (rpm)
